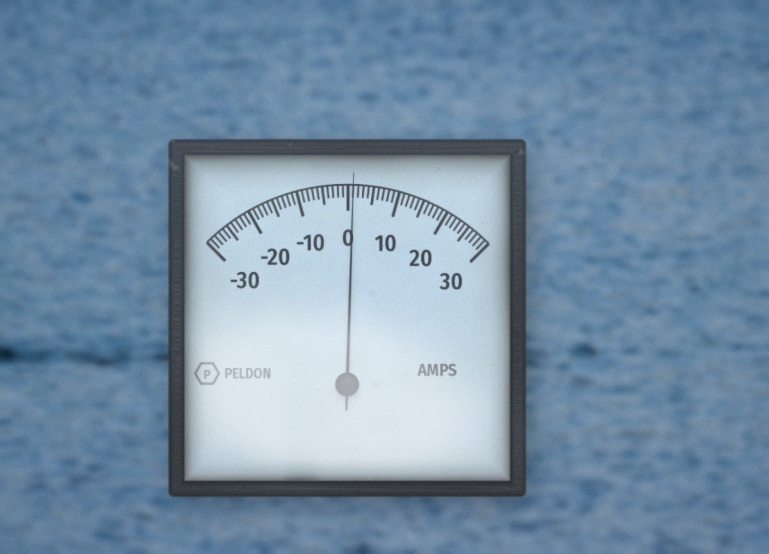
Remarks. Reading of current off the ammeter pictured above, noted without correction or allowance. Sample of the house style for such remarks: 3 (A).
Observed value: 1 (A)
